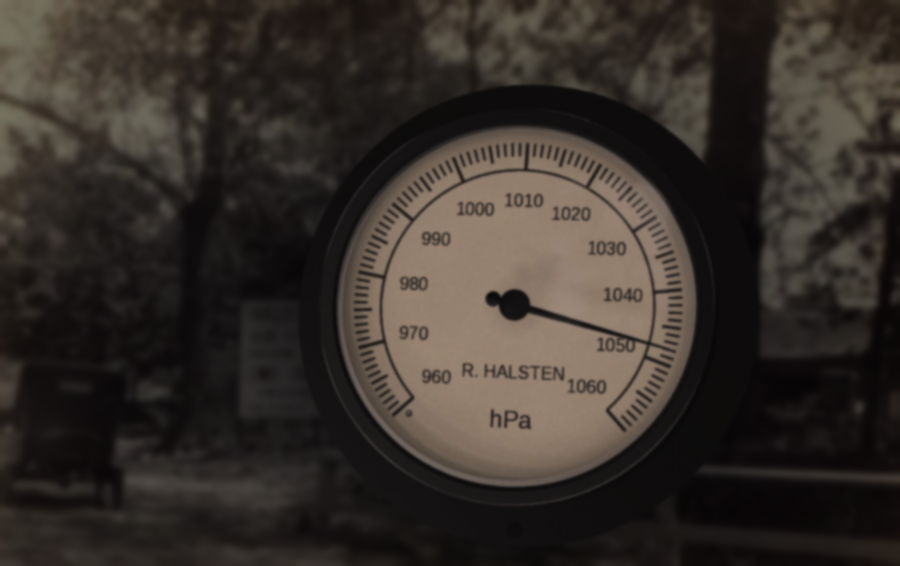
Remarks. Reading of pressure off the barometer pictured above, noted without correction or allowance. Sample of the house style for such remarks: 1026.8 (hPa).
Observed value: 1048 (hPa)
